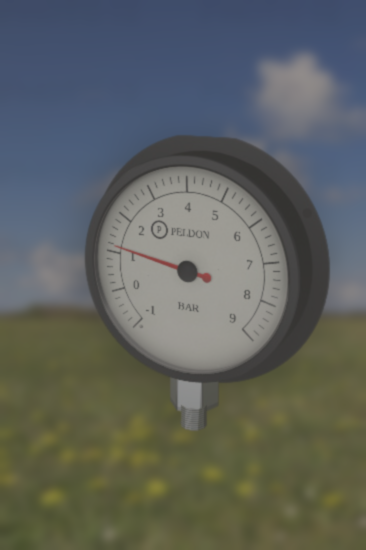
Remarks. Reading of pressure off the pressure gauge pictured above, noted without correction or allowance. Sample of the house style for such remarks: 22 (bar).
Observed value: 1.2 (bar)
